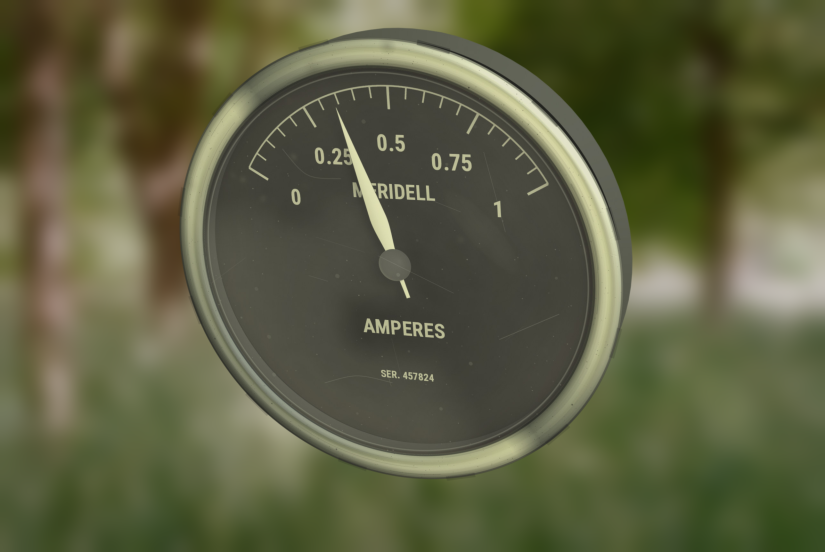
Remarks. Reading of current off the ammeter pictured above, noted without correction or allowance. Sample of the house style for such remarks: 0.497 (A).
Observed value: 0.35 (A)
